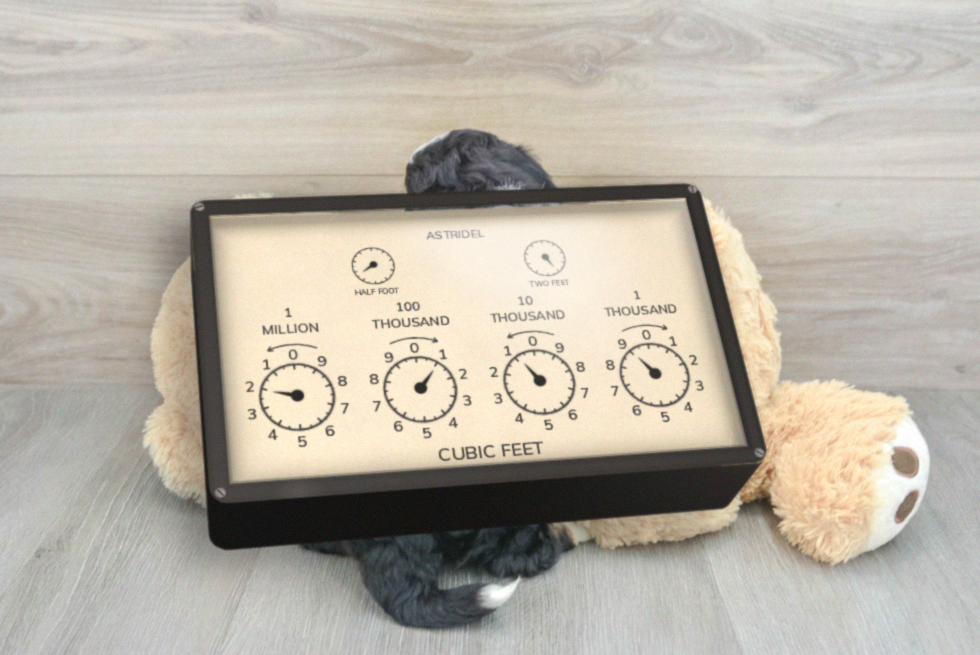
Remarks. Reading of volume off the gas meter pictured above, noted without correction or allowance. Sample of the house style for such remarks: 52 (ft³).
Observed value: 210900 (ft³)
